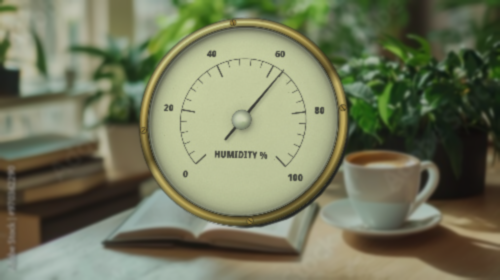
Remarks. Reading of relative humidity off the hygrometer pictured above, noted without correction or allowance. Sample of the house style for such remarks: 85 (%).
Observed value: 64 (%)
